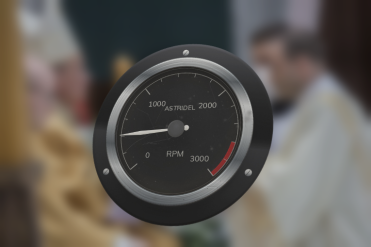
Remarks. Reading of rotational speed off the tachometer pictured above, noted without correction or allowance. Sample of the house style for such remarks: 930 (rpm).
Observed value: 400 (rpm)
